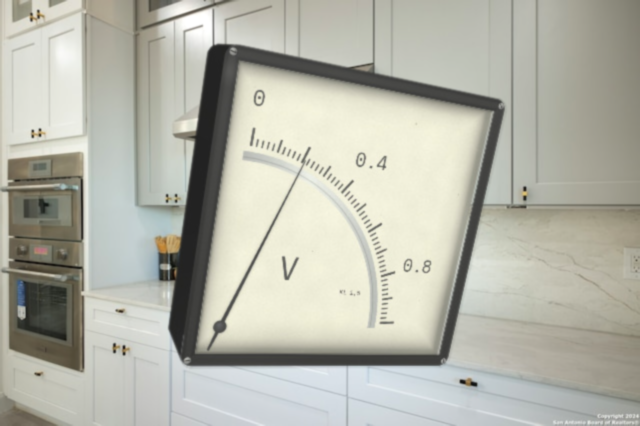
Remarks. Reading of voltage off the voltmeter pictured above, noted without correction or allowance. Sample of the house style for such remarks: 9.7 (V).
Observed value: 0.2 (V)
